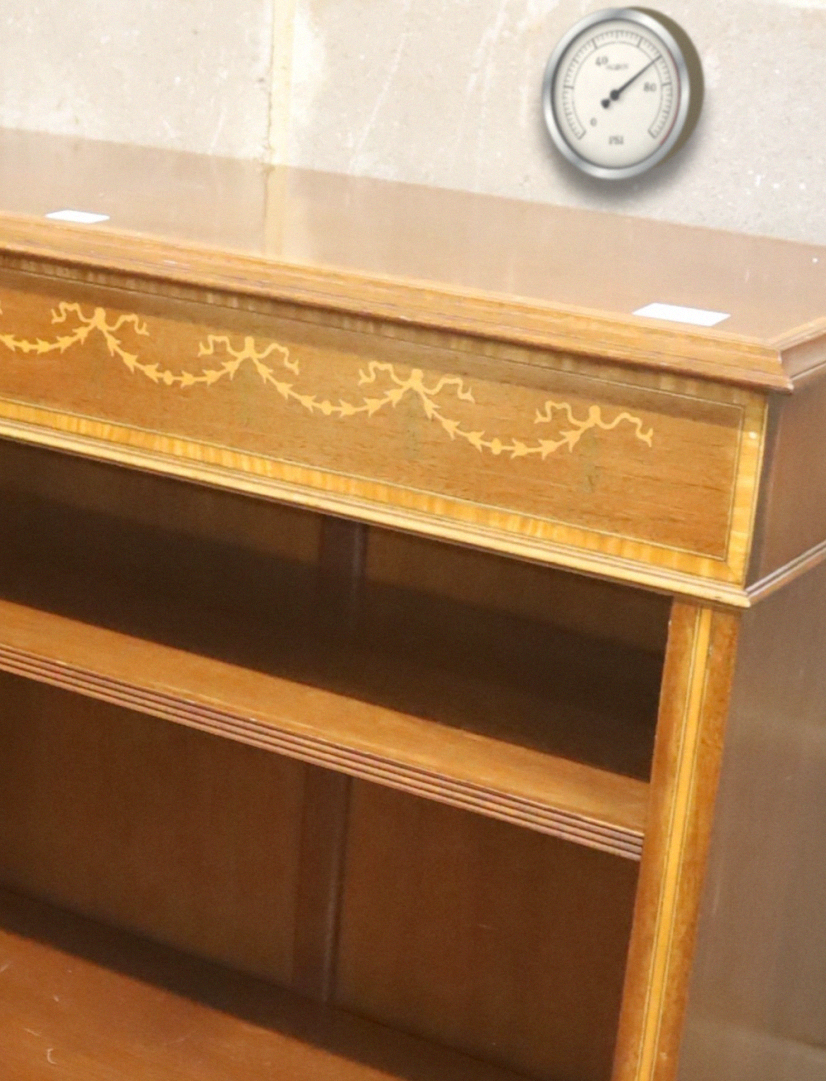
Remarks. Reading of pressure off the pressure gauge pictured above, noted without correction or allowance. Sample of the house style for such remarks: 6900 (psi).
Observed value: 70 (psi)
